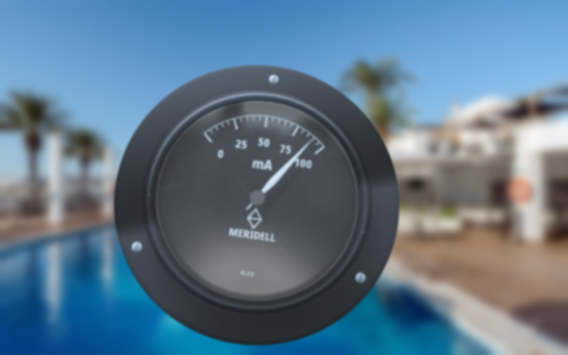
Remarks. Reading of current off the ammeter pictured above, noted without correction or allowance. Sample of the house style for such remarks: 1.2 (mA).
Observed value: 90 (mA)
